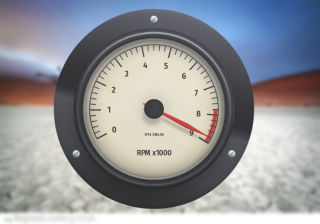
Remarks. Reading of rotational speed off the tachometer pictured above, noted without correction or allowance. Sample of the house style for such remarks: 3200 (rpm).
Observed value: 8800 (rpm)
